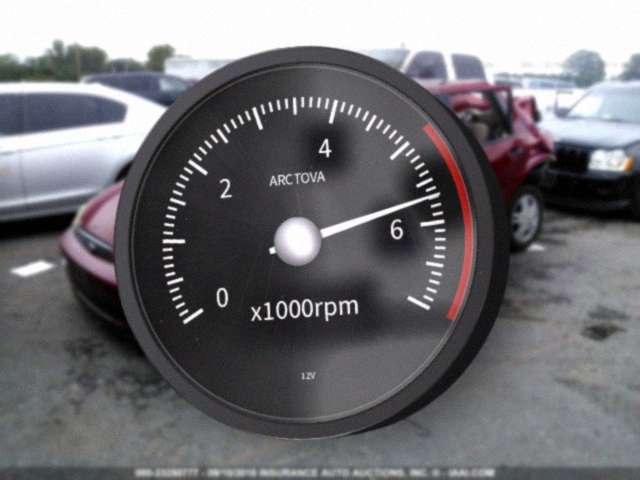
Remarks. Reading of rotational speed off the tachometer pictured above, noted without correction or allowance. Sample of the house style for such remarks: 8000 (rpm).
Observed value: 5700 (rpm)
